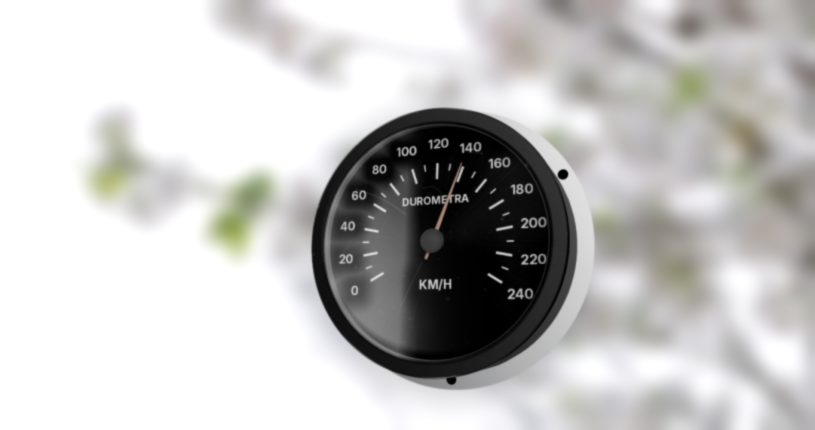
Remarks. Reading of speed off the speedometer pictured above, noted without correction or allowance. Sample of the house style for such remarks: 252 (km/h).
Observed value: 140 (km/h)
